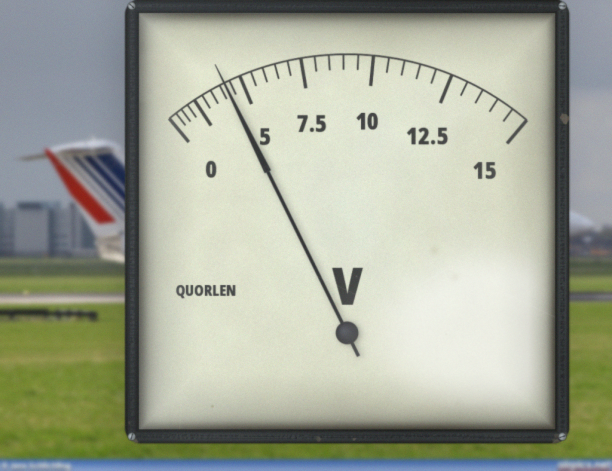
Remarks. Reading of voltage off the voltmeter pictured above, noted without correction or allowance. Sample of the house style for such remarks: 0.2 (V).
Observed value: 4.25 (V)
